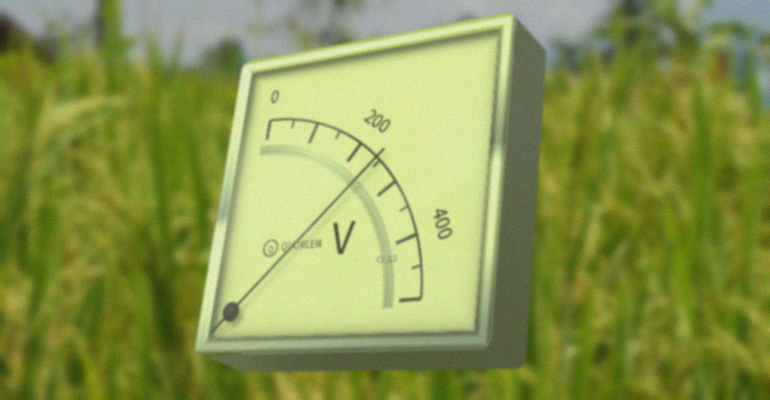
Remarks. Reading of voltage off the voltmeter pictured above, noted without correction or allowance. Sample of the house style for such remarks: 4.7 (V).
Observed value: 250 (V)
